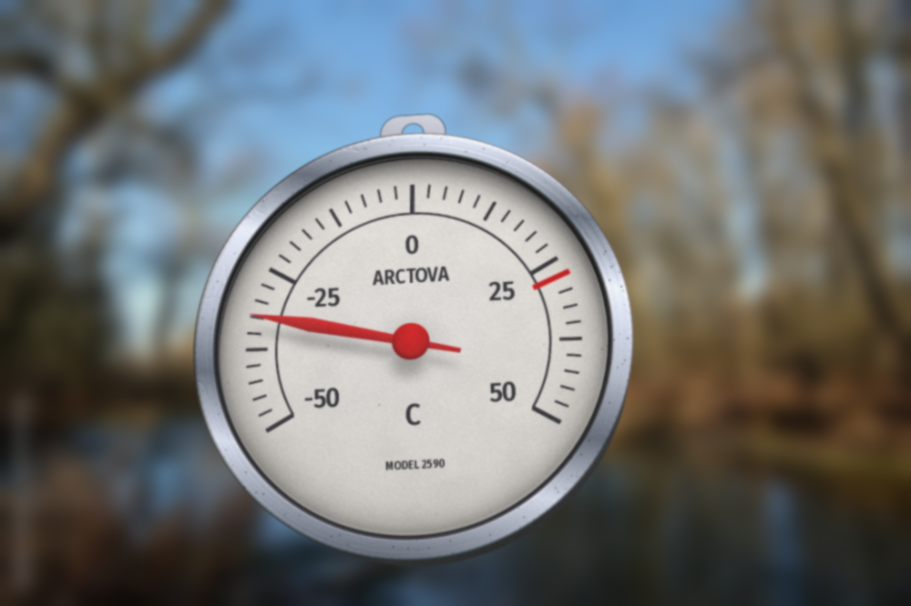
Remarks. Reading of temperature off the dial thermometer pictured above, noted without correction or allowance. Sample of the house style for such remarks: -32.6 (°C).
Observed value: -32.5 (°C)
